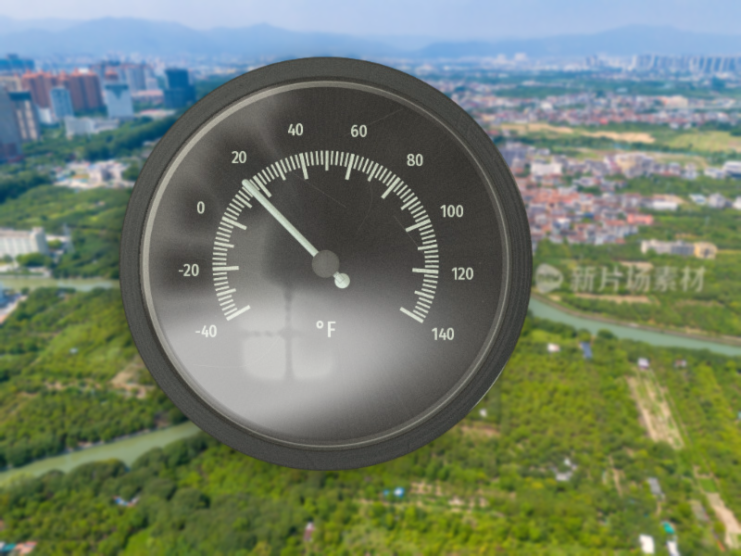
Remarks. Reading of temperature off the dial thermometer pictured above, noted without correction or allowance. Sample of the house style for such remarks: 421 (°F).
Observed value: 16 (°F)
